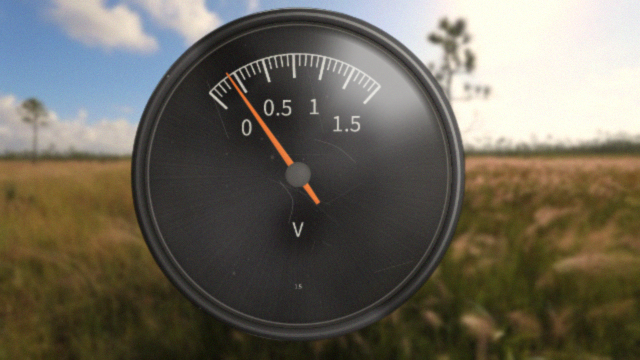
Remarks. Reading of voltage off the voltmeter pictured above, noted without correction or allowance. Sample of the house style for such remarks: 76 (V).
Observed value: 0.2 (V)
